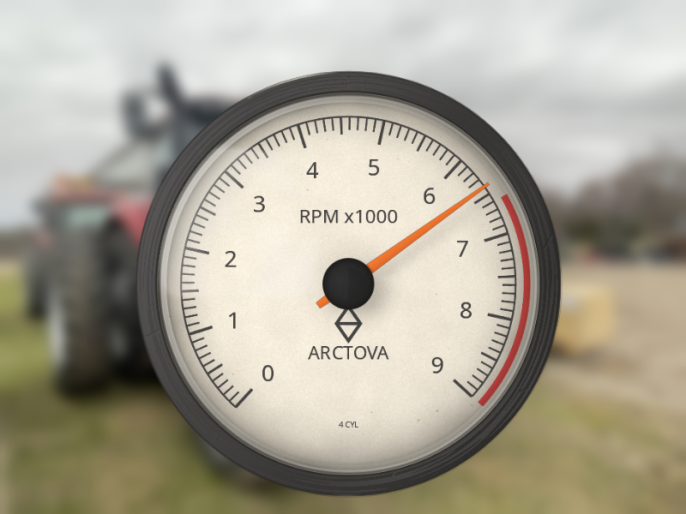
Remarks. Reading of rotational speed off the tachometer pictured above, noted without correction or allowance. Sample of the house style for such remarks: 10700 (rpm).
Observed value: 6400 (rpm)
